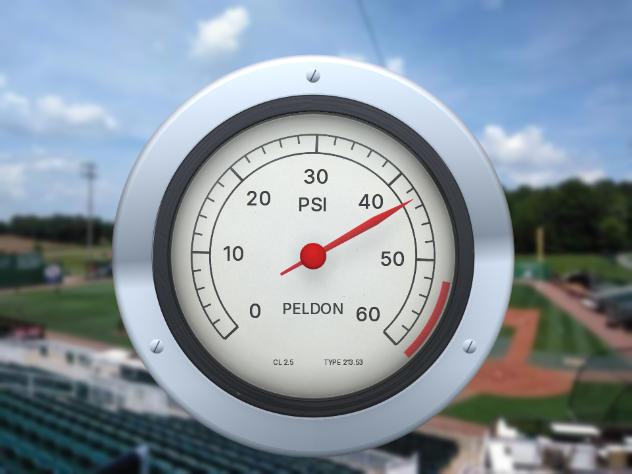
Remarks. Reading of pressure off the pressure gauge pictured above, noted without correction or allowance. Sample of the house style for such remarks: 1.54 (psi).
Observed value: 43 (psi)
